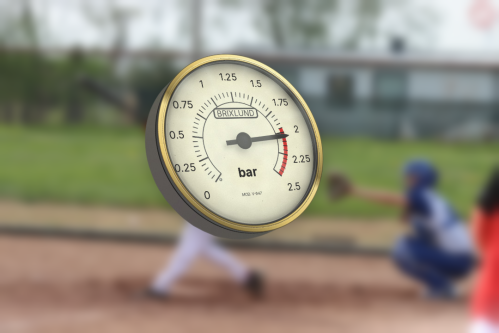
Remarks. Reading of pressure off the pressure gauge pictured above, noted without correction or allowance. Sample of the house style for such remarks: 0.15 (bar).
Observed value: 2.05 (bar)
